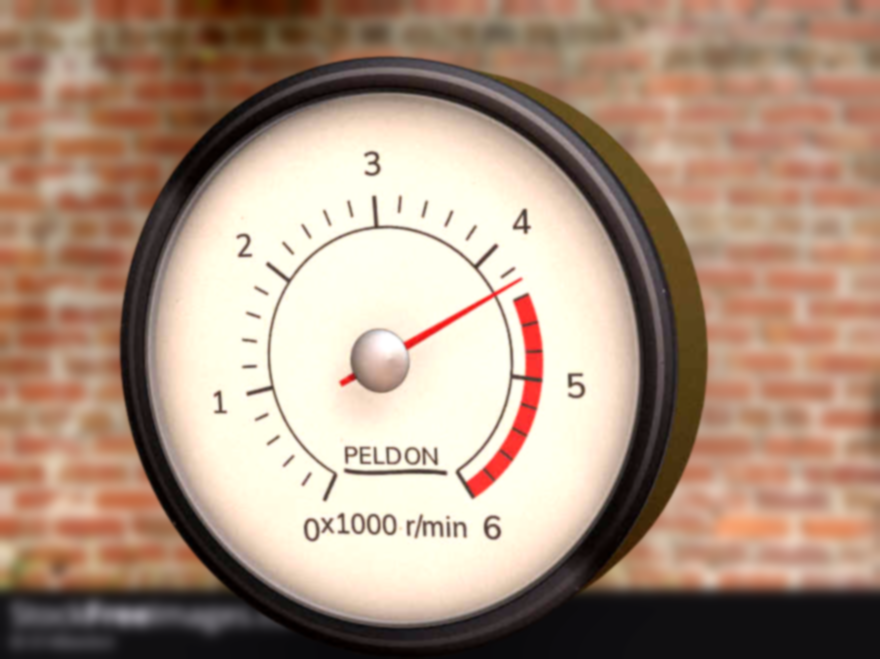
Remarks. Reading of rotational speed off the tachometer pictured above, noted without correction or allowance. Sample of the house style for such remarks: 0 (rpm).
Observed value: 4300 (rpm)
